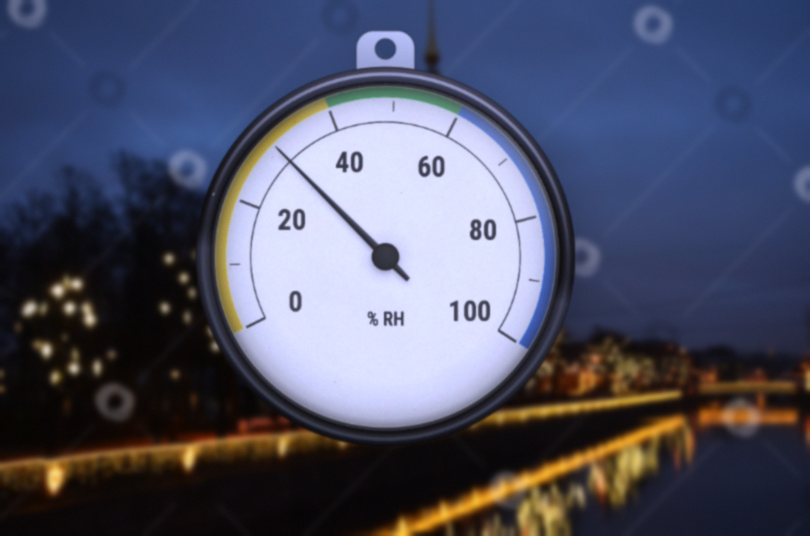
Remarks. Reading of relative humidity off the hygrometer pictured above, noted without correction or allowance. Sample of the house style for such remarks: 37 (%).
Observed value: 30 (%)
